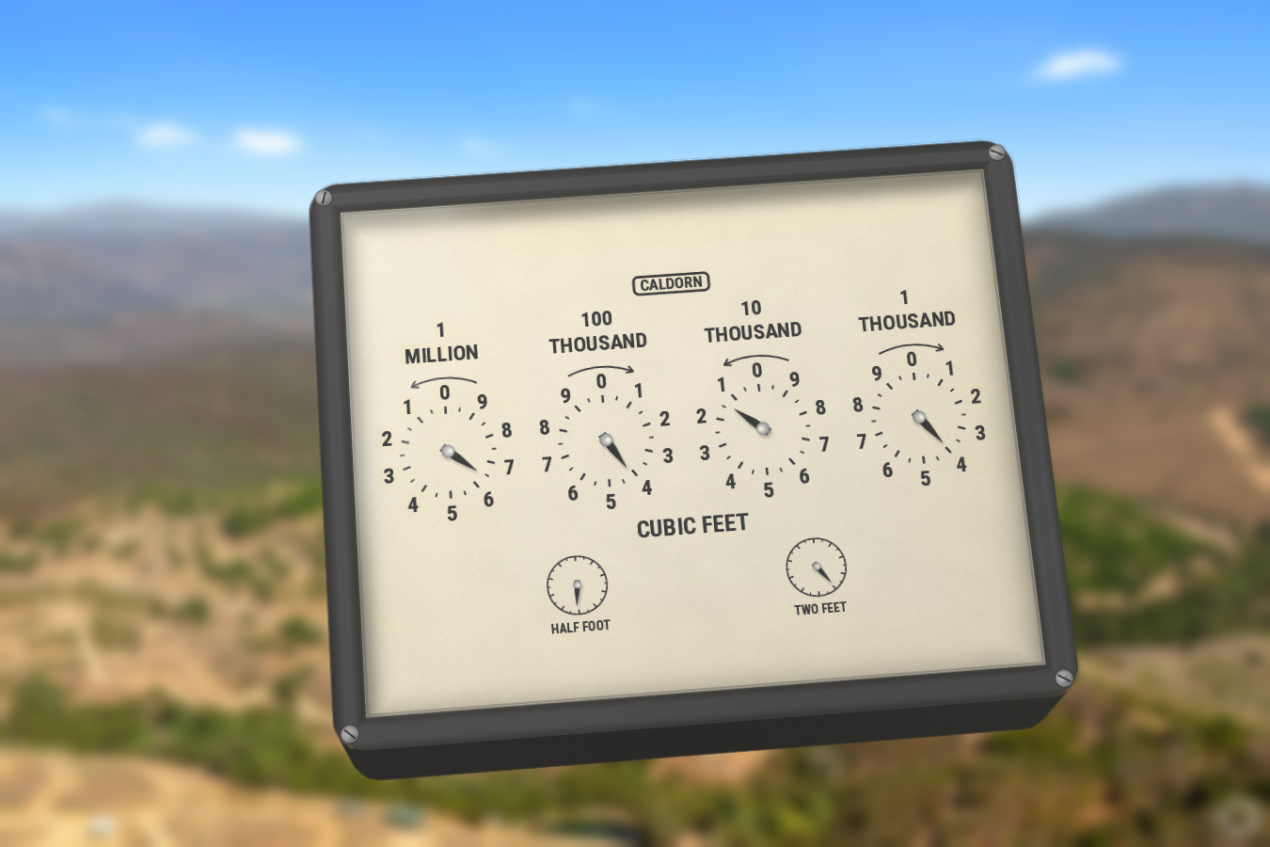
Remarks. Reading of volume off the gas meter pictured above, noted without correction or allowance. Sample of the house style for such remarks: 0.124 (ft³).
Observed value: 641400 (ft³)
